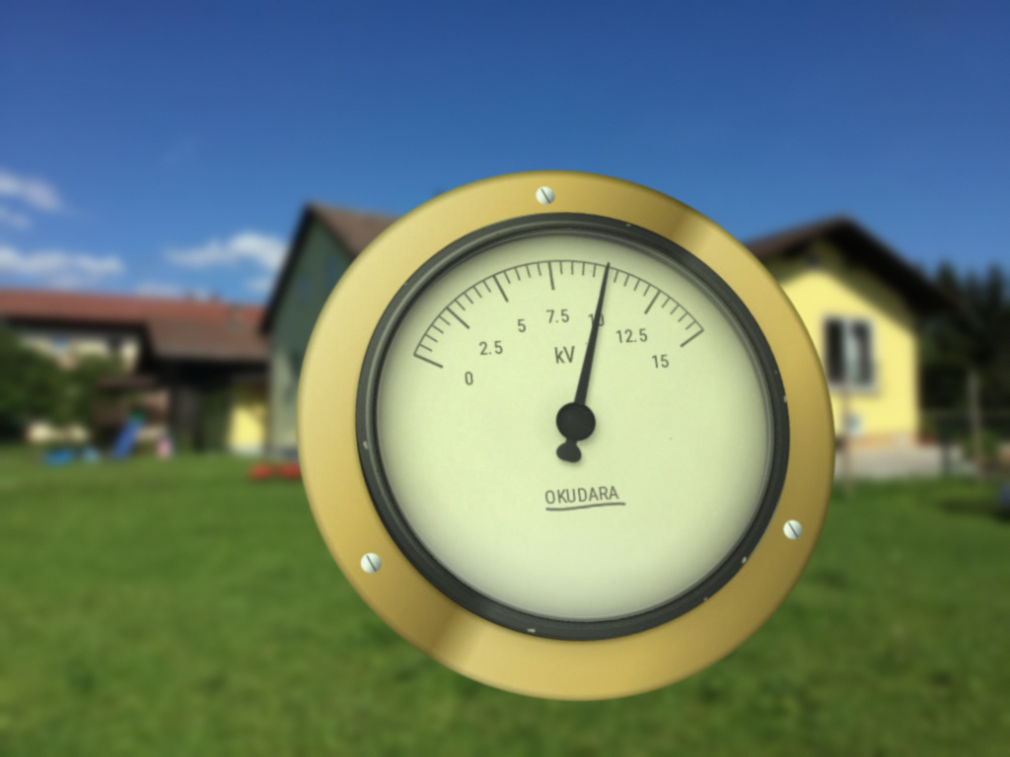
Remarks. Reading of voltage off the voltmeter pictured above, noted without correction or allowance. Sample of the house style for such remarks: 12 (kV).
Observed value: 10 (kV)
